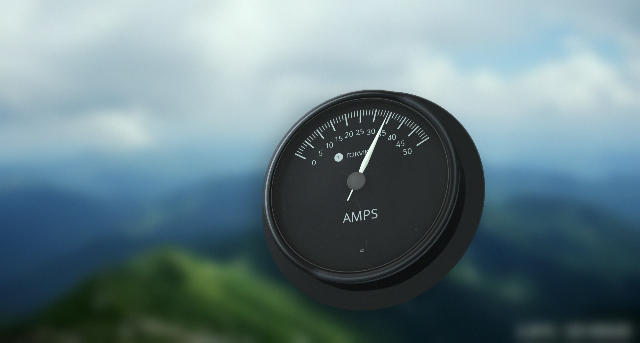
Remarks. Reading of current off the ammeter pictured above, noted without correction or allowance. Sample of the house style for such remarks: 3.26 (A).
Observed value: 35 (A)
